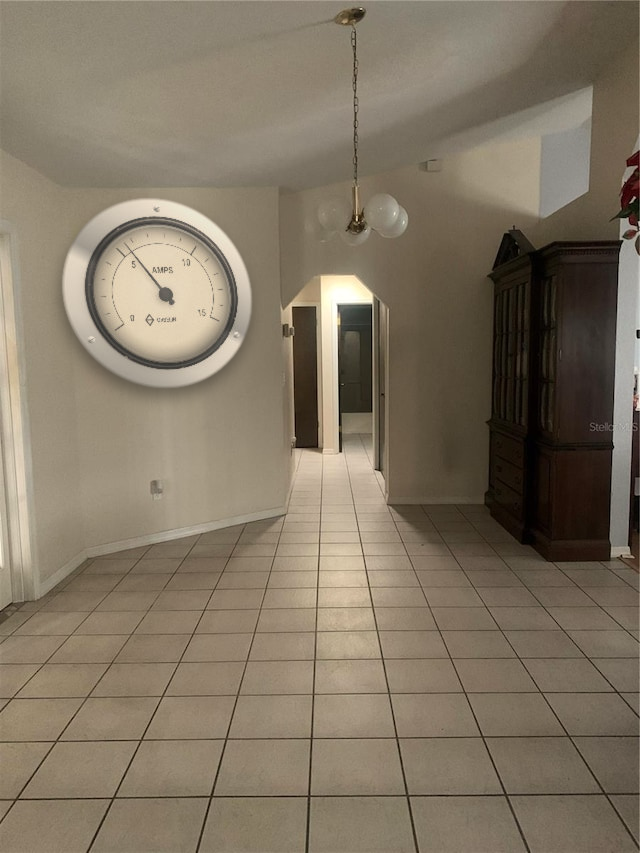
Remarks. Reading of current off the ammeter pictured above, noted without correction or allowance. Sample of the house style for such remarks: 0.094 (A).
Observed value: 5.5 (A)
